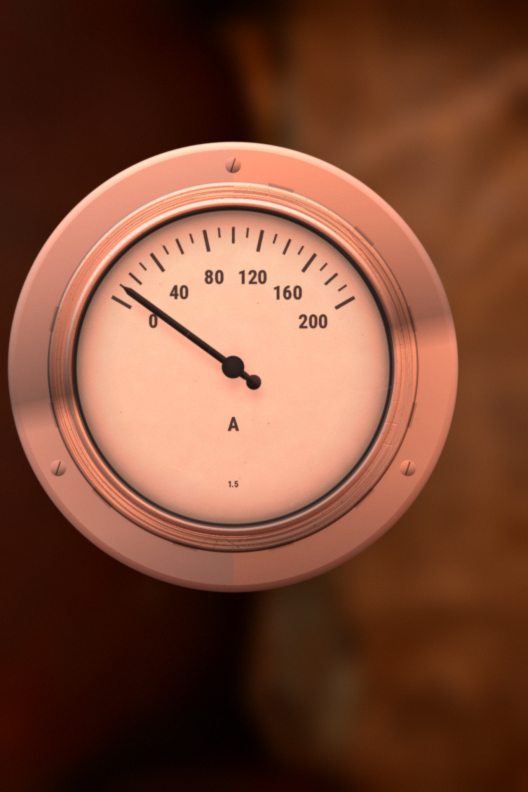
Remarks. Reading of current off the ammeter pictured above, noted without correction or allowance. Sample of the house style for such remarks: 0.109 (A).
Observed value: 10 (A)
